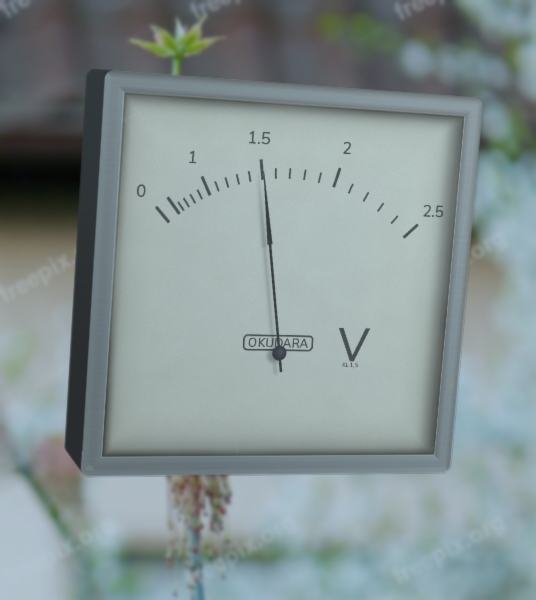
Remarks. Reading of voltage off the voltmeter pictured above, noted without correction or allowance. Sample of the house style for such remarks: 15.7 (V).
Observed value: 1.5 (V)
